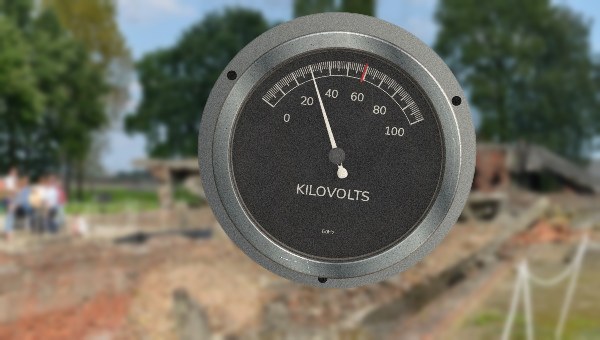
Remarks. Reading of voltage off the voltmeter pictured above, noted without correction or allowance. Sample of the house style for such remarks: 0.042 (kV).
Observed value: 30 (kV)
